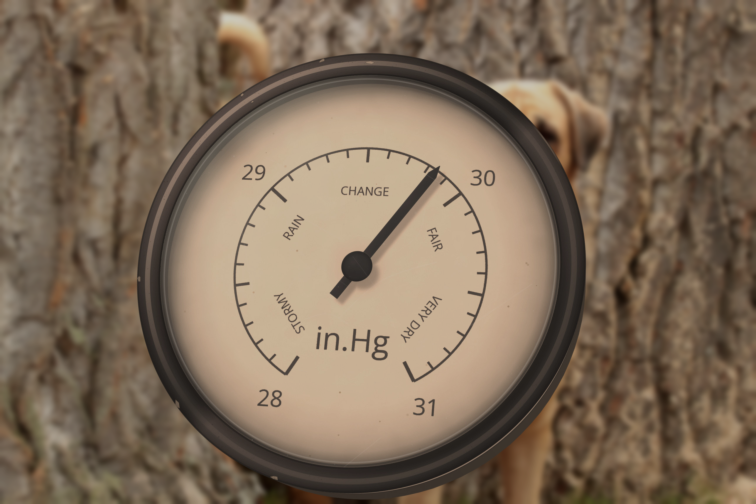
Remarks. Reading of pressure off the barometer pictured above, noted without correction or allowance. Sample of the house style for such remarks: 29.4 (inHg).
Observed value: 29.85 (inHg)
